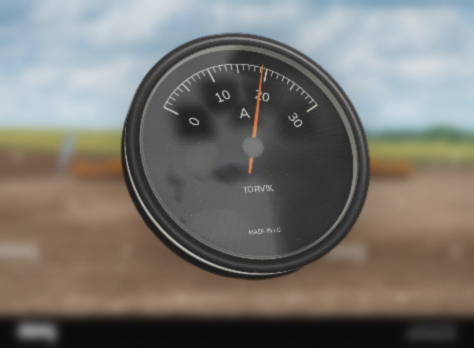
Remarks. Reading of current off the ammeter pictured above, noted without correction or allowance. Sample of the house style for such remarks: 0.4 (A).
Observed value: 19 (A)
